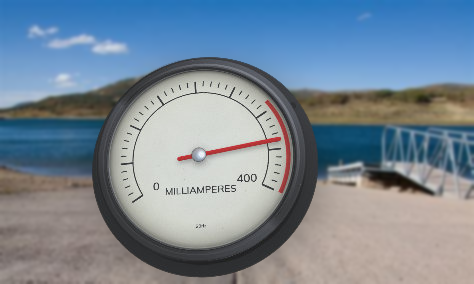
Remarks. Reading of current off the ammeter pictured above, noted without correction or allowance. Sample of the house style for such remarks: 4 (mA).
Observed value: 340 (mA)
